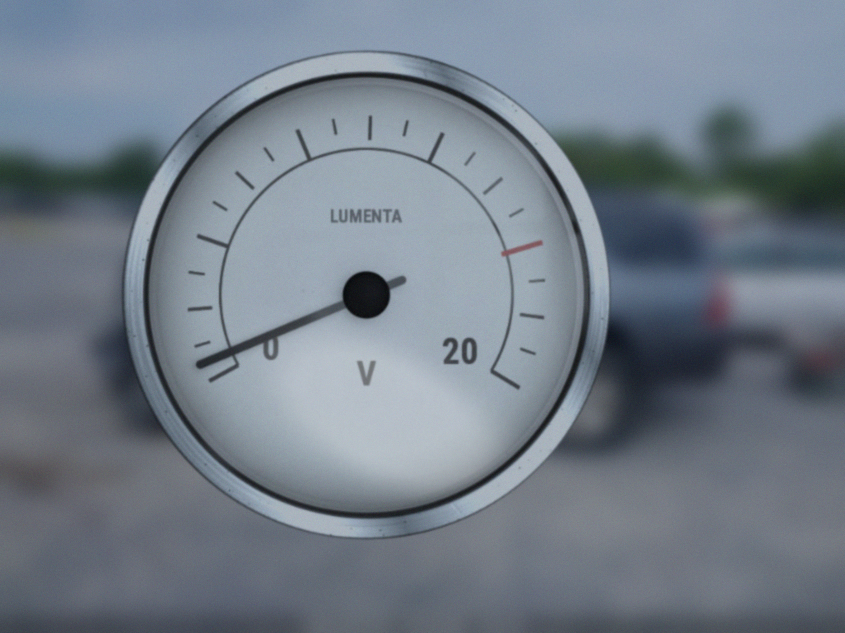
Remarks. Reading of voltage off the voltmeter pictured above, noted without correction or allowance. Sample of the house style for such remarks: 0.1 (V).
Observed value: 0.5 (V)
